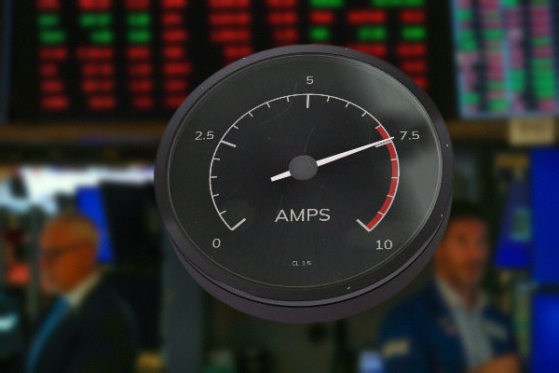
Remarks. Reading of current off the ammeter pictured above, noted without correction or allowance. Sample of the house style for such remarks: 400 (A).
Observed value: 7.5 (A)
